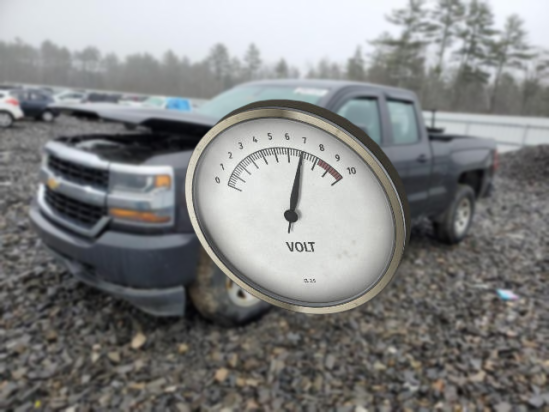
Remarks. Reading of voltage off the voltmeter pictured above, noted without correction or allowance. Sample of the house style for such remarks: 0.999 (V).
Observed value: 7 (V)
